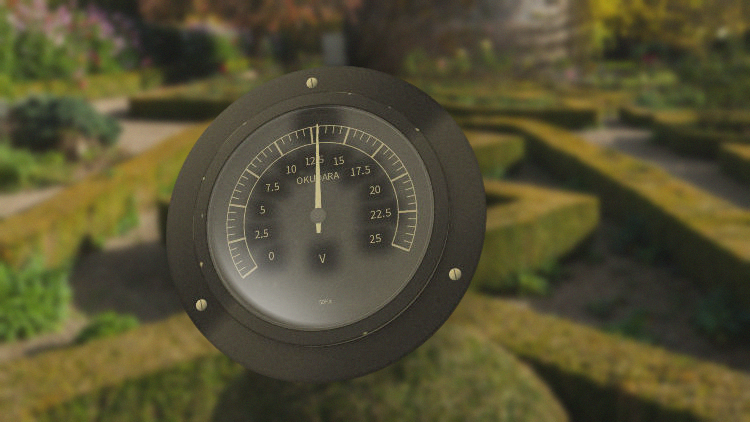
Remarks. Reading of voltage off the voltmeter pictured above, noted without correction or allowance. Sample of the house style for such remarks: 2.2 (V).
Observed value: 13 (V)
